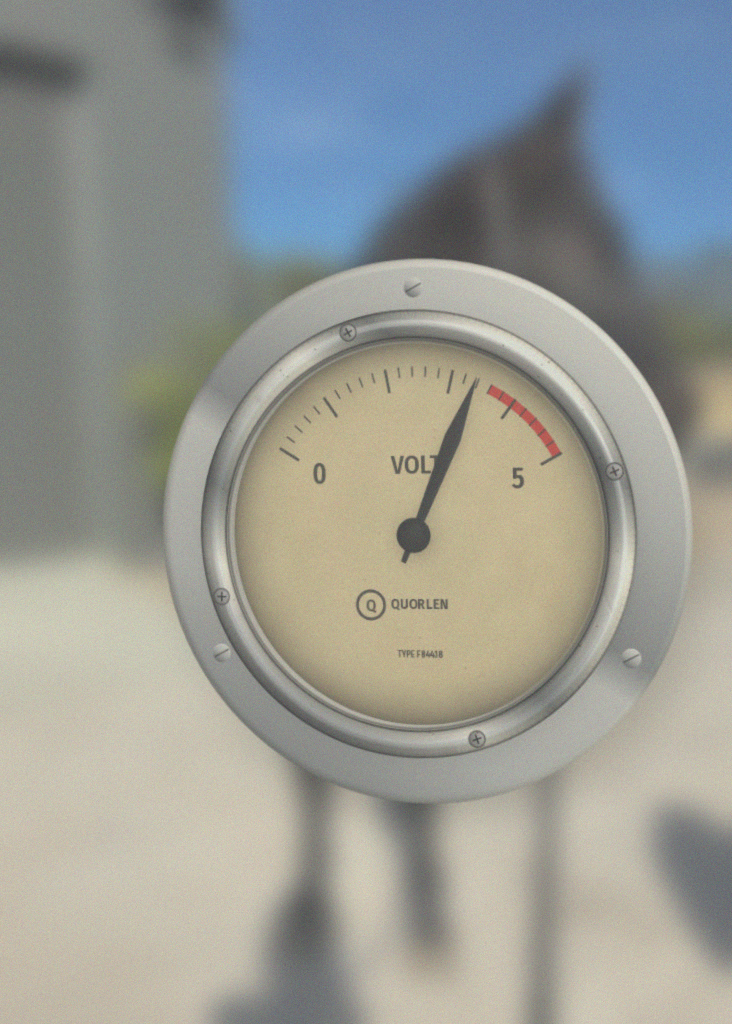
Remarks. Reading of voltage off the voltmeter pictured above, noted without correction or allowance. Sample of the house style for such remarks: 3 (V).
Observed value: 3.4 (V)
